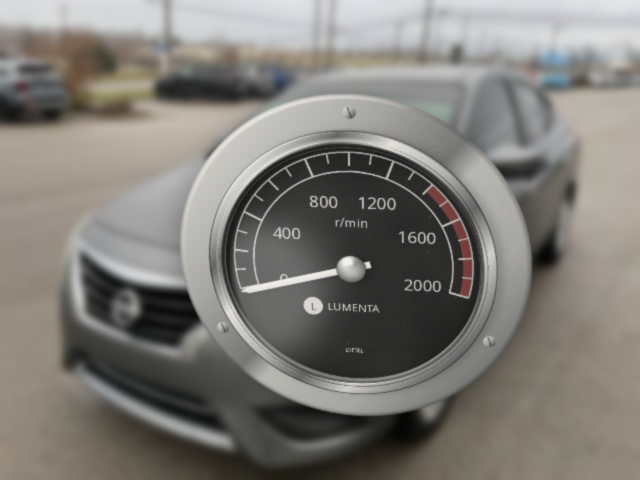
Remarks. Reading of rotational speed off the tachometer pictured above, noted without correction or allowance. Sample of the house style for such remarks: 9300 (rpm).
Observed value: 0 (rpm)
